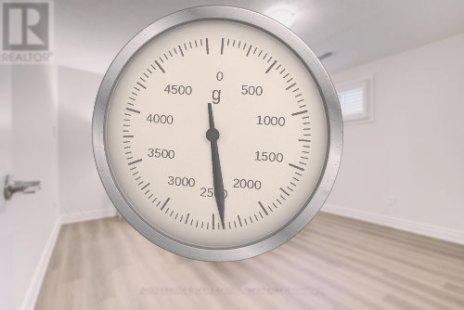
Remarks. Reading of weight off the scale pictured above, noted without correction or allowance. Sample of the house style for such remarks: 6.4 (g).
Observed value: 2400 (g)
